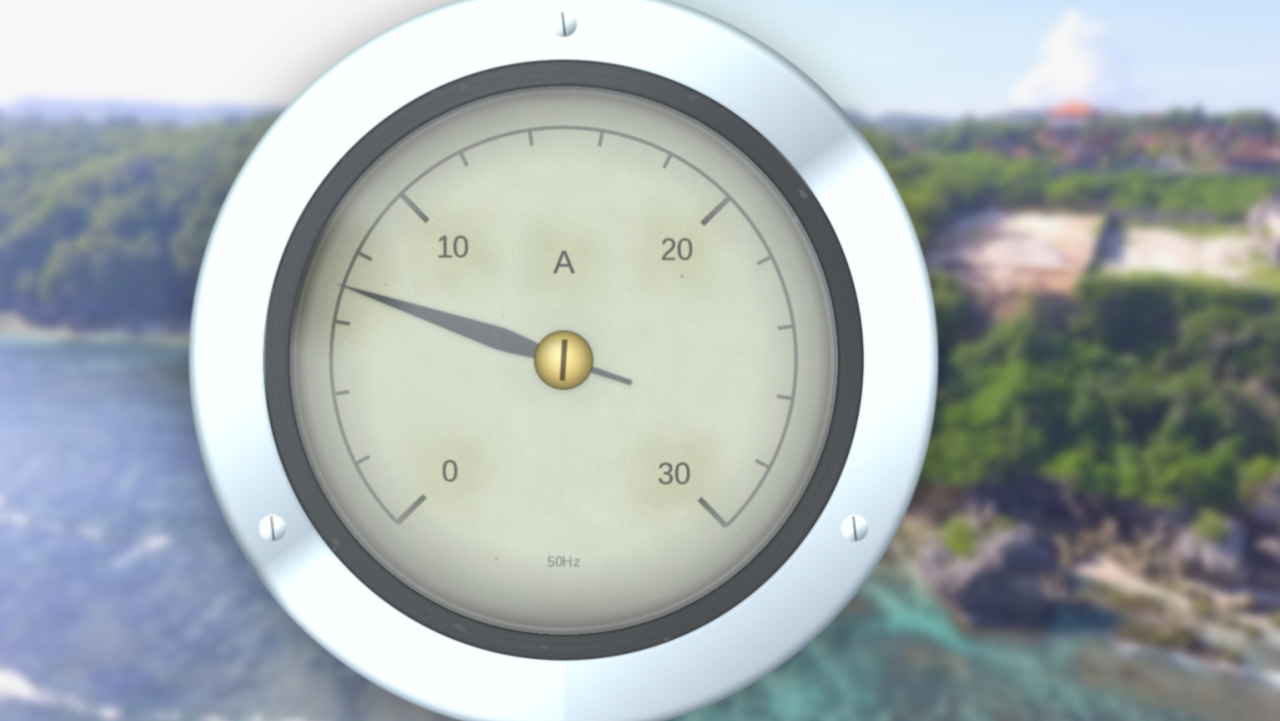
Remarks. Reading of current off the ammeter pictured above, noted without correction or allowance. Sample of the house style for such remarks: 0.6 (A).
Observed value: 7 (A)
